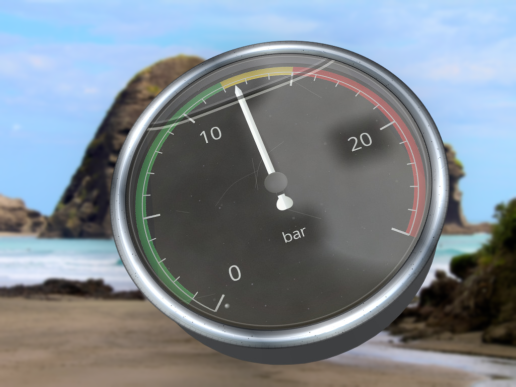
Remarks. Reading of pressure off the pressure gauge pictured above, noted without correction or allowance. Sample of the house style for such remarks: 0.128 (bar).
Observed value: 12.5 (bar)
